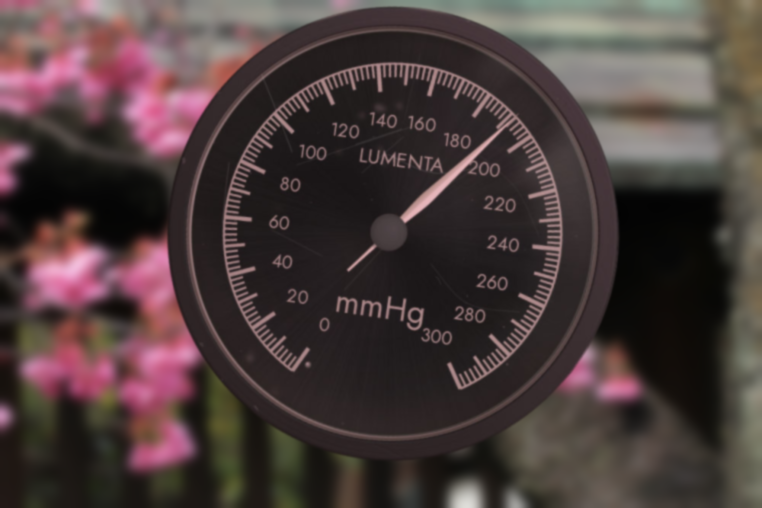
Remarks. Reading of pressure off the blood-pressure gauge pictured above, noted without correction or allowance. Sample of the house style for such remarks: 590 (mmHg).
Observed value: 192 (mmHg)
